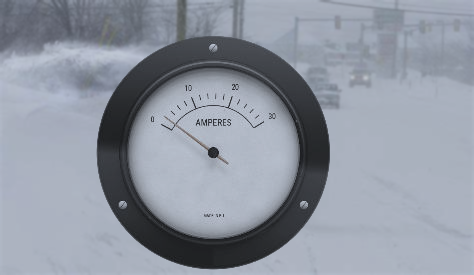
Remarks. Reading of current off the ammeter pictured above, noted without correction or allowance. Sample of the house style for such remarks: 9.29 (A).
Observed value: 2 (A)
